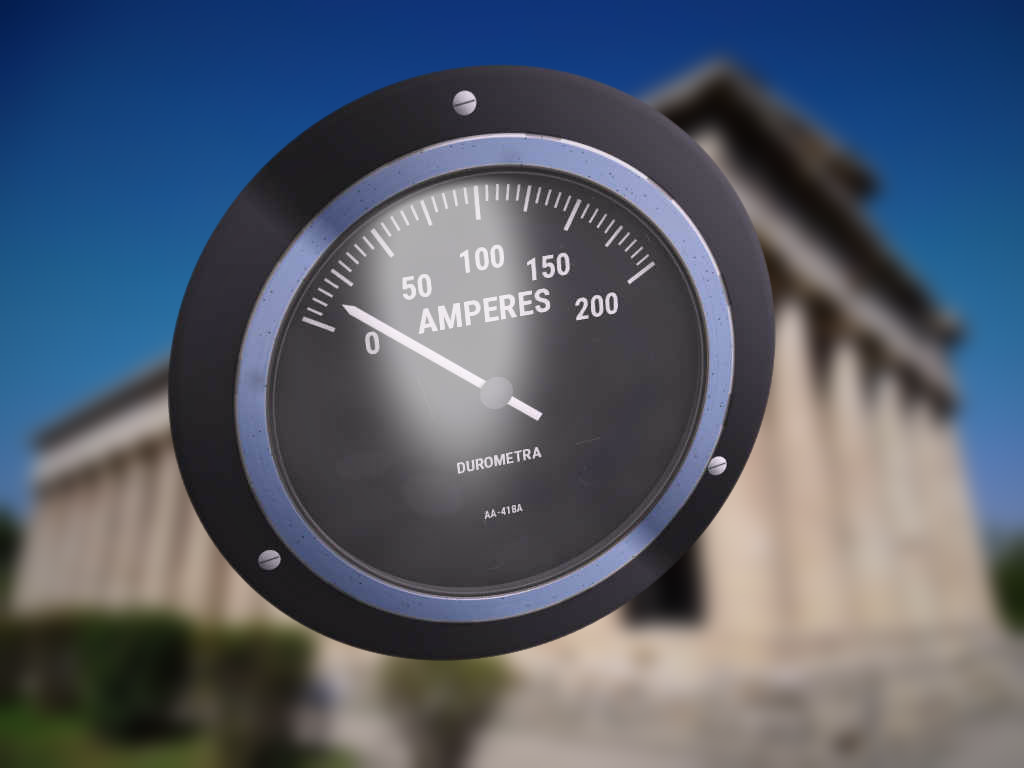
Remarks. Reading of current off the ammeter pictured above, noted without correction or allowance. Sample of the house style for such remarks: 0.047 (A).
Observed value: 15 (A)
